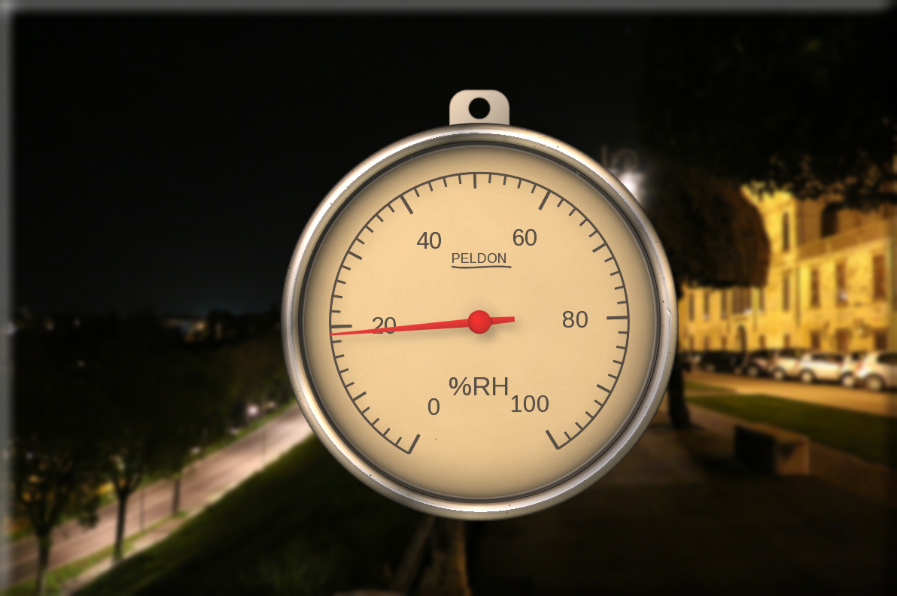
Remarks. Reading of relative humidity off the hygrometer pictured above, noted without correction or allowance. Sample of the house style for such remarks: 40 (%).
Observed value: 19 (%)
